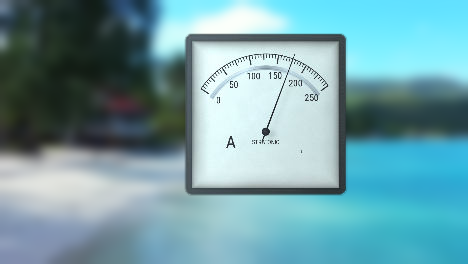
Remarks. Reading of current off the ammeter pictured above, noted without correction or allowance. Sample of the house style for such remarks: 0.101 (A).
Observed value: 175 (A)
